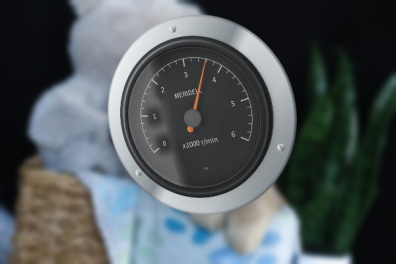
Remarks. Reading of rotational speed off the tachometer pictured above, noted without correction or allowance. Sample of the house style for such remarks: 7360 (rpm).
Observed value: 3600 (rpm)
